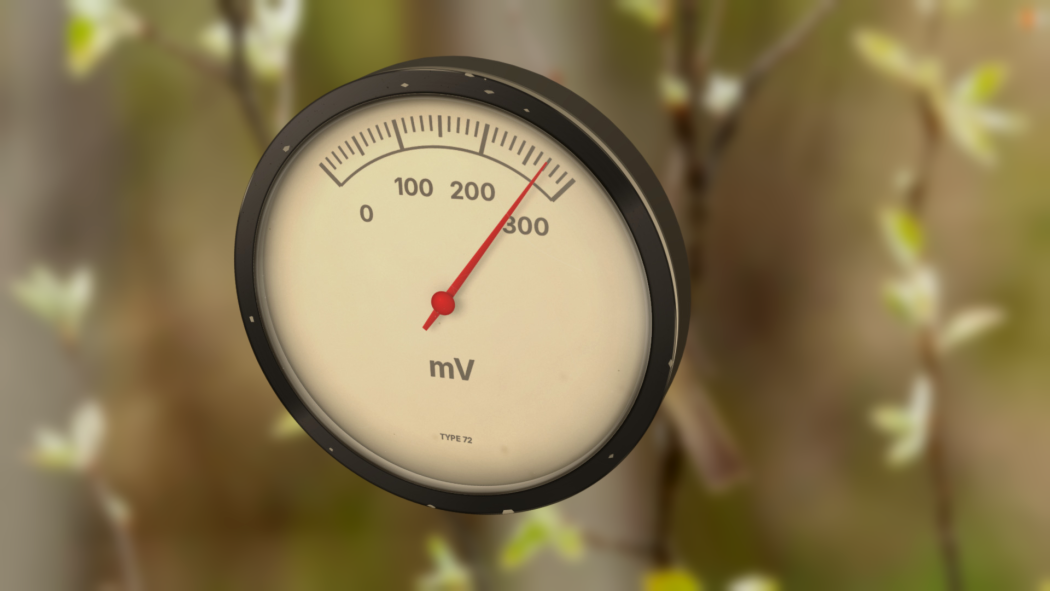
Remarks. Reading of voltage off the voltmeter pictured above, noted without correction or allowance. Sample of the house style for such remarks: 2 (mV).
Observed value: 270 (mV)
